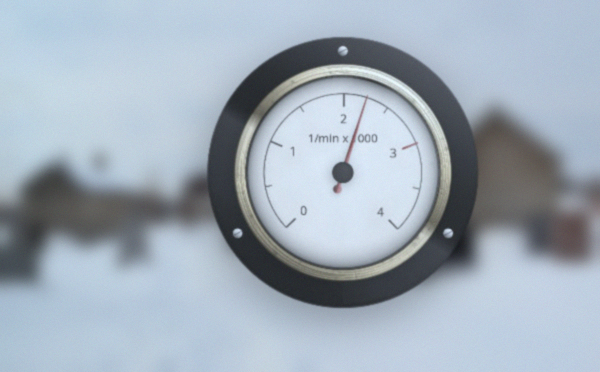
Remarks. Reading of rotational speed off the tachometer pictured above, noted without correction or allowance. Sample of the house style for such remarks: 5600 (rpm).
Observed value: 2250 (rpm)
